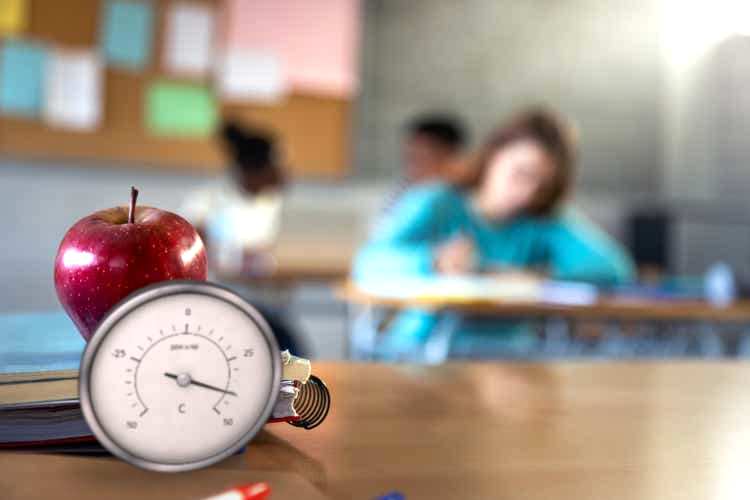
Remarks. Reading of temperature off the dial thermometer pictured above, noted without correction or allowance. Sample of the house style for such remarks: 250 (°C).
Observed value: 40 (°C)
